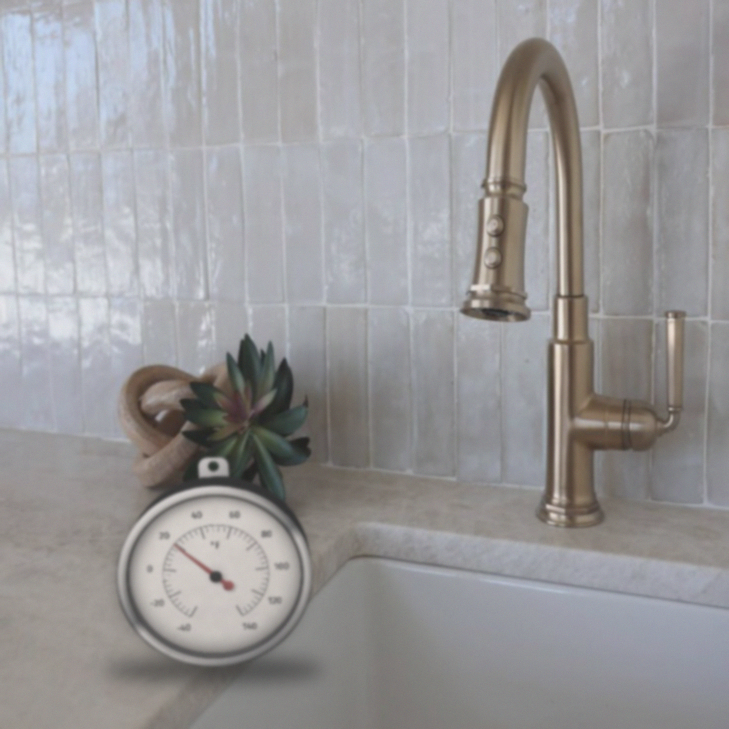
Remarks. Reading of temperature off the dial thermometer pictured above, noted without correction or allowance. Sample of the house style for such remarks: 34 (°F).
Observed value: 20 (°F)
